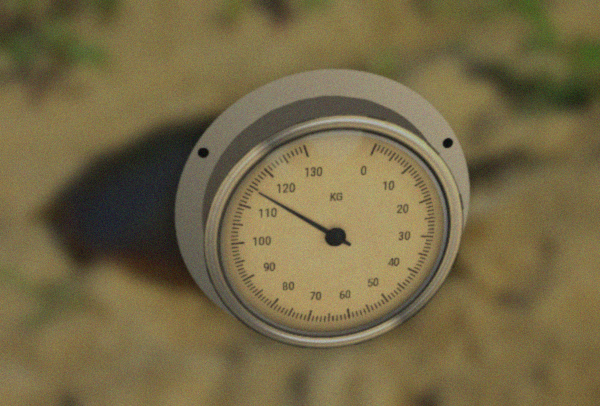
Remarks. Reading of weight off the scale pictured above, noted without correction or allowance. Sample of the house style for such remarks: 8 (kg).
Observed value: 115 (kg)
